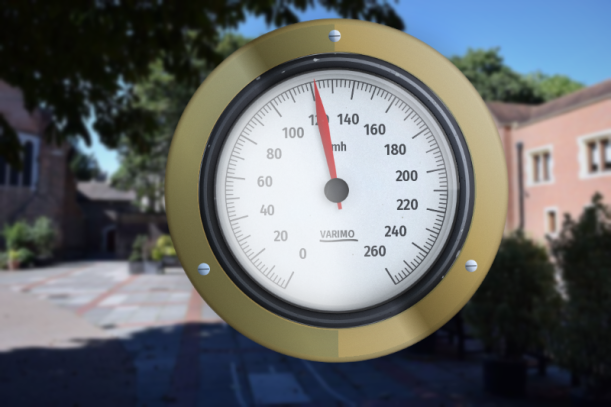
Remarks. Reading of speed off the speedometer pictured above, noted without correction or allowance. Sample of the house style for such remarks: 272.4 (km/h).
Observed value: 122 (km/h)
